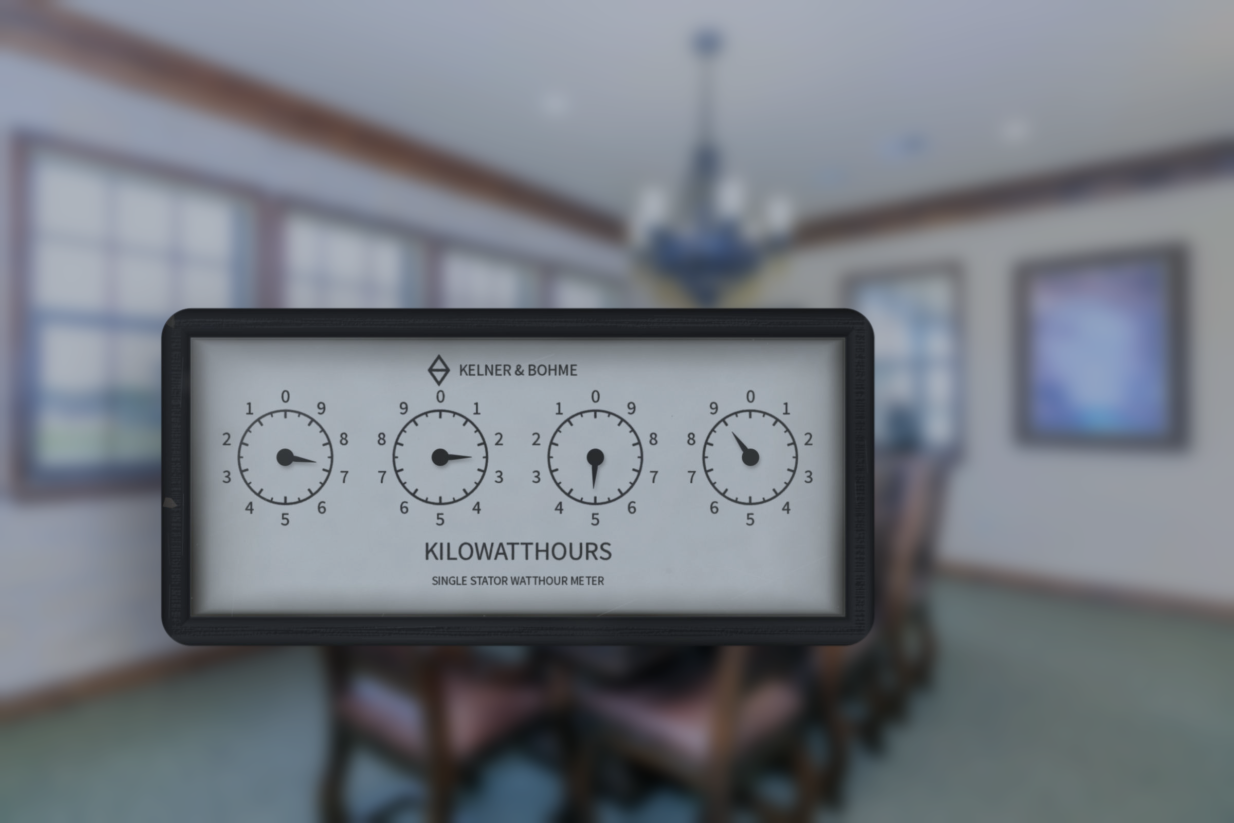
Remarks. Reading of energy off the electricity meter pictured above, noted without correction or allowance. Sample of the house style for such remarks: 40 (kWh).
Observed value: 7249 (kWh)
